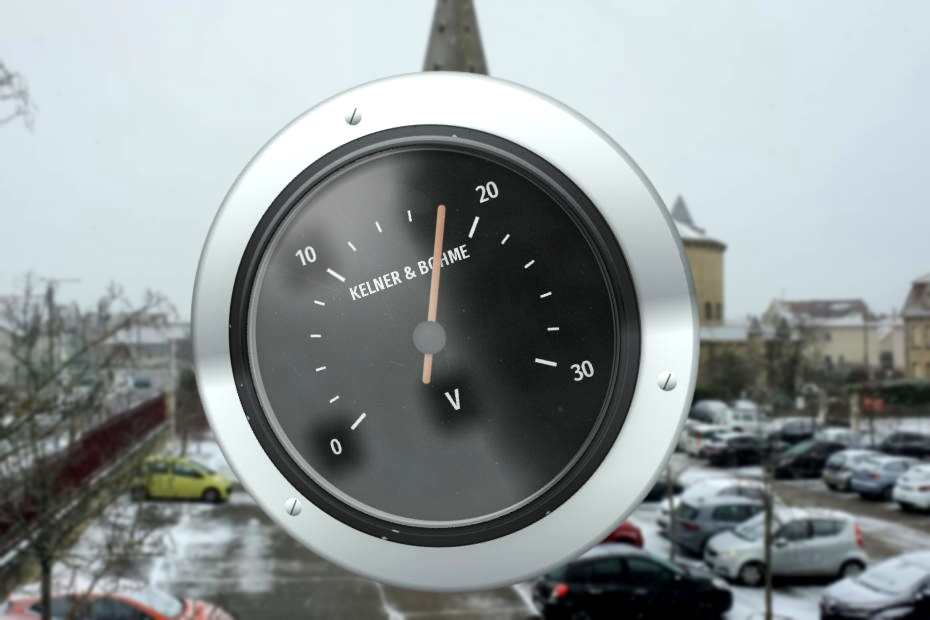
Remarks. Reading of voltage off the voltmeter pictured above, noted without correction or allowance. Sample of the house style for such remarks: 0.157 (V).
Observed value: 18 (V)
